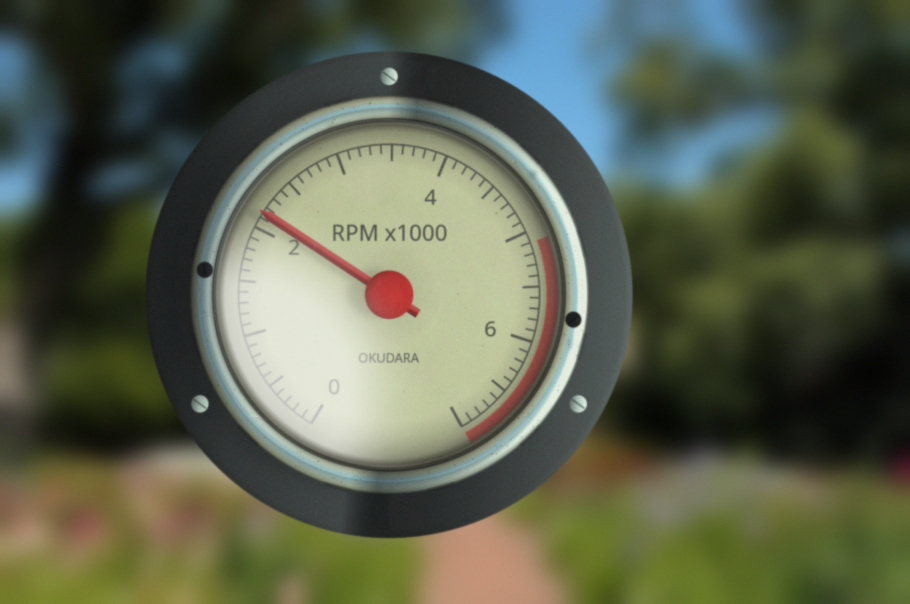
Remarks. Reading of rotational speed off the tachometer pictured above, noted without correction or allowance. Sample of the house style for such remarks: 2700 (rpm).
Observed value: 2150 (rpm)
